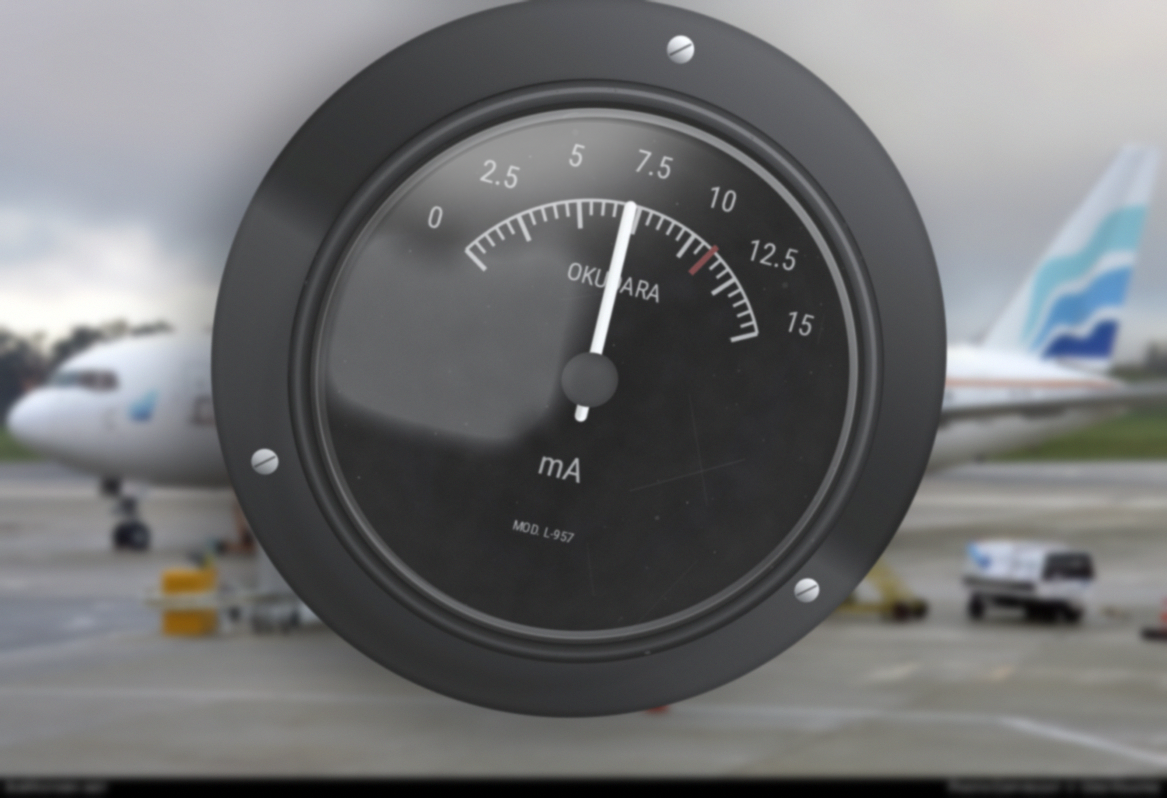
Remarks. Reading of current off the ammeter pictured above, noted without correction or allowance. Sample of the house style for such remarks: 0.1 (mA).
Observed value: 7 (mA)
